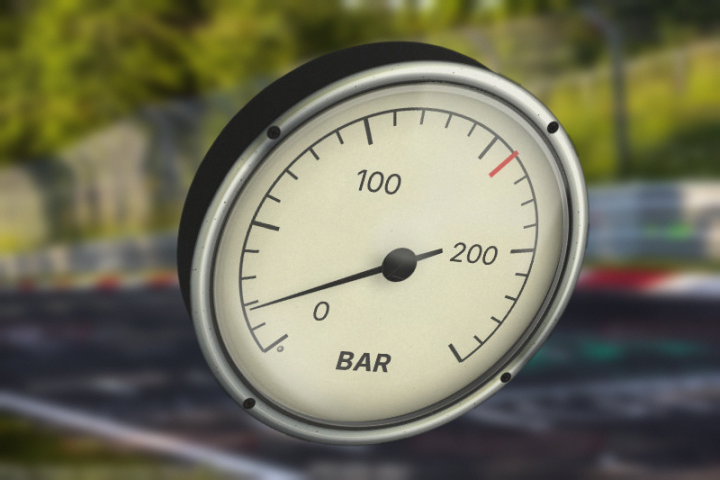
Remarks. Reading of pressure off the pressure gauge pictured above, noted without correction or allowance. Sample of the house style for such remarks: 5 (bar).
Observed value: 20 (bar)
